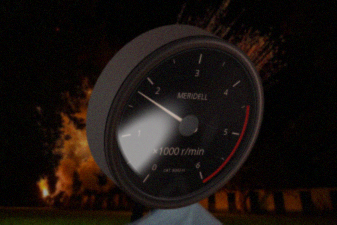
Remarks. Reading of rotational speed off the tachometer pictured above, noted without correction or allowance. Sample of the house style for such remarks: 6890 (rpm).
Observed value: 1750 (rpm)
